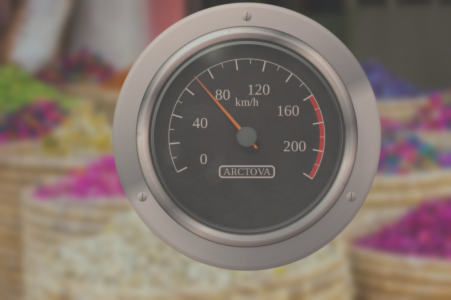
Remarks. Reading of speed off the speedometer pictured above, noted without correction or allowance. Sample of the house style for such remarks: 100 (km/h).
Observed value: 70 (km/h)
